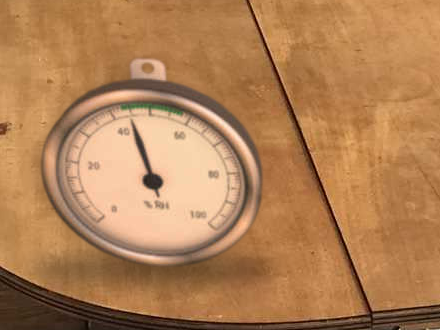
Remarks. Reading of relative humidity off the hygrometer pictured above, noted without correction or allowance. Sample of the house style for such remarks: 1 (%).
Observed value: 45 (%)
